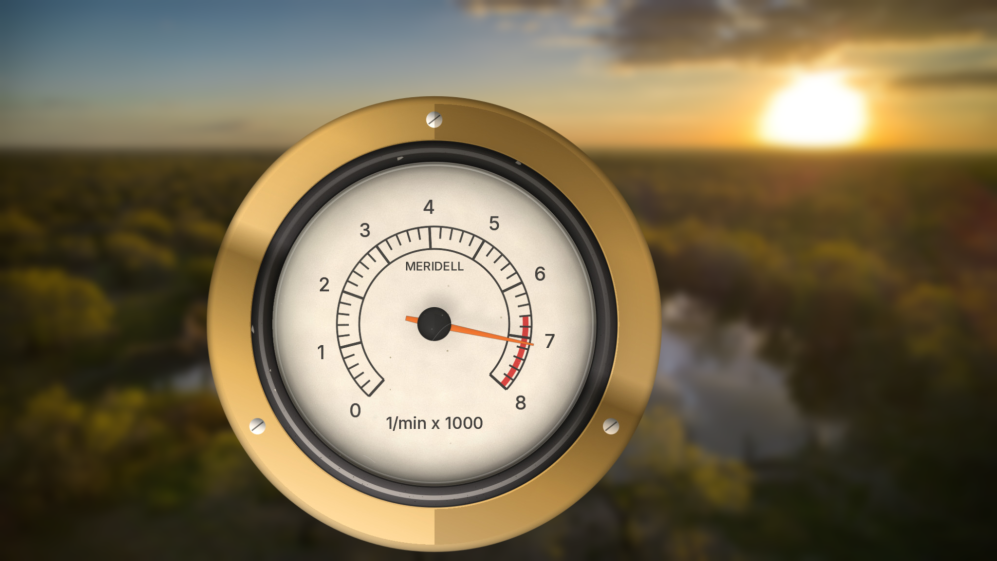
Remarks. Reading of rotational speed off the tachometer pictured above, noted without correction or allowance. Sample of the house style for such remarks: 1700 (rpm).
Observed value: 7100 (rpm)
